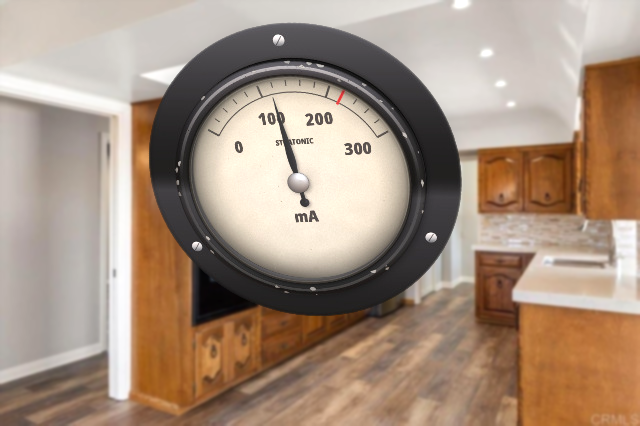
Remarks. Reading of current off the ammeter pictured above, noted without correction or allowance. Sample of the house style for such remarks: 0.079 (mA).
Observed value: 120 (mA)
